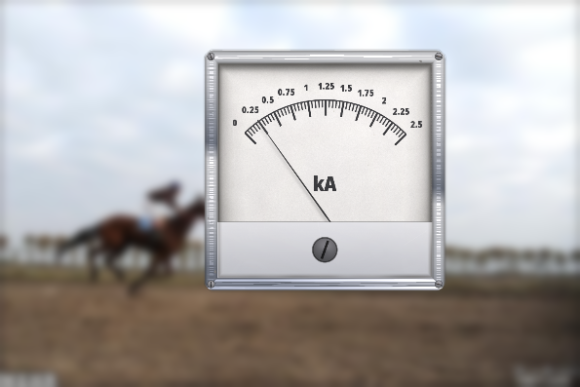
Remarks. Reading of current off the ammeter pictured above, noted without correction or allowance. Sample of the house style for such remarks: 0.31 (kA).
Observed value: 0.25 (kA)
